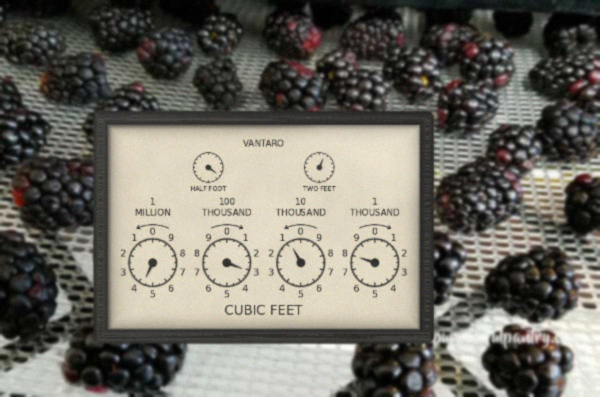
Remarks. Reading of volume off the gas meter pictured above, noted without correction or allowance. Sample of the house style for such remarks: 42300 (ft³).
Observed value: 430800 (ft³)
